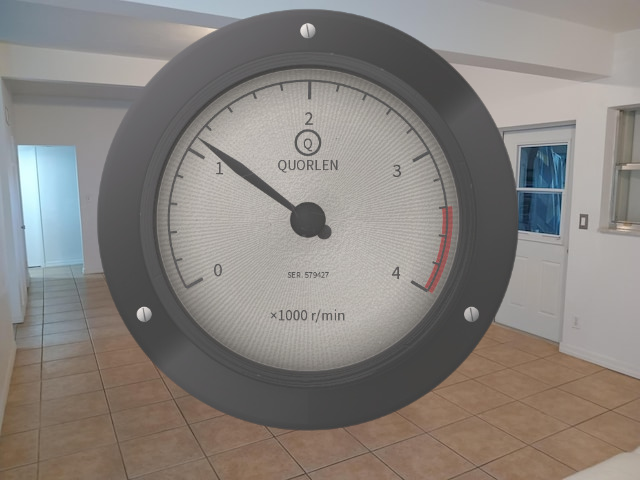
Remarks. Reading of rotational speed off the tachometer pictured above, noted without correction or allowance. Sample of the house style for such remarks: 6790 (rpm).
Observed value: 1100 (rpm)
